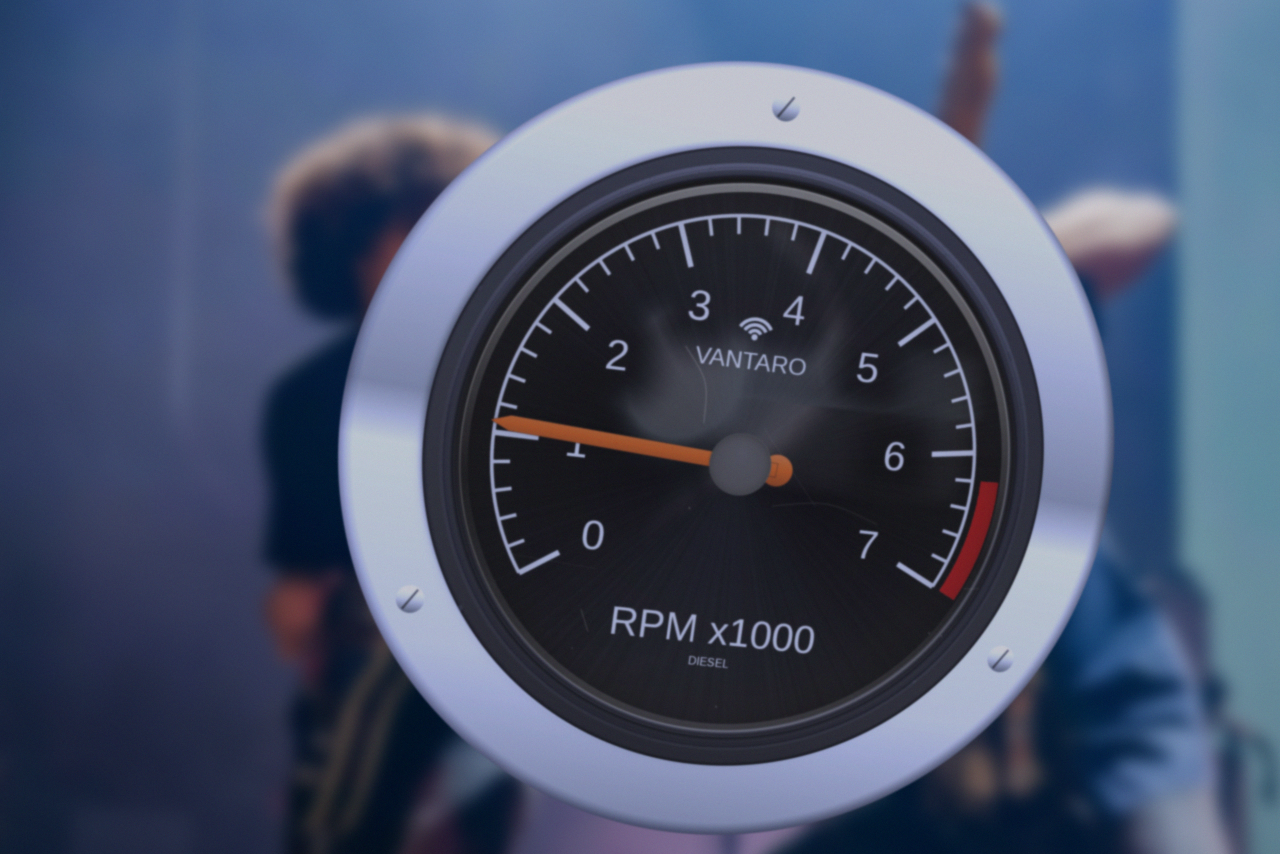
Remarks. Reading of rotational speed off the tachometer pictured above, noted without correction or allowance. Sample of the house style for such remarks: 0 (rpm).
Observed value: 1100 (rpm)
